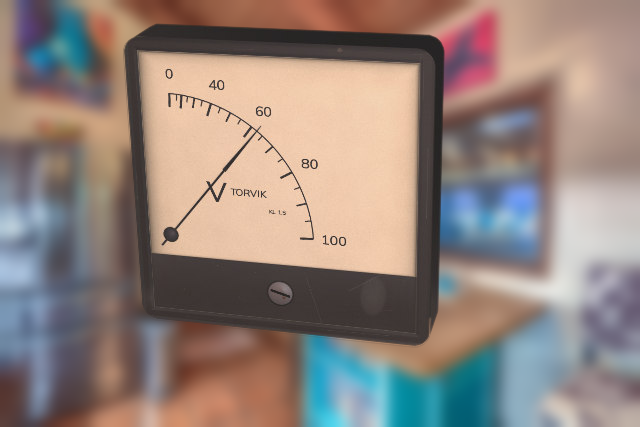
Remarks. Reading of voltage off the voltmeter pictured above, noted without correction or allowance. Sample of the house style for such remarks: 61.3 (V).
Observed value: 62.5 (V)
